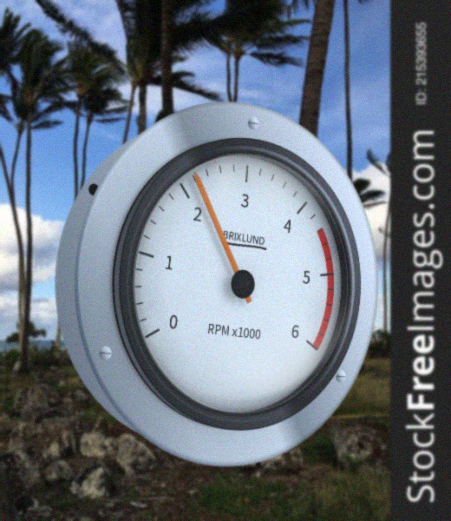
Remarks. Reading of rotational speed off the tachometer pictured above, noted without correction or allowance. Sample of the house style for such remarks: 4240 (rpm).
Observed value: 2200 (rpm)
